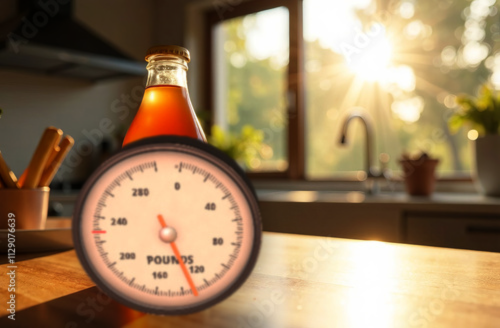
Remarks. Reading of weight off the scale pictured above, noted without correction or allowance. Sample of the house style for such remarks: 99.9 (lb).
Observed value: 130 (lb)
